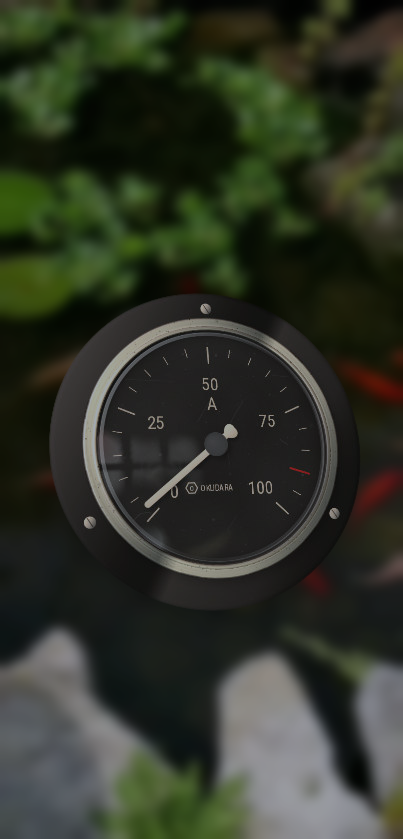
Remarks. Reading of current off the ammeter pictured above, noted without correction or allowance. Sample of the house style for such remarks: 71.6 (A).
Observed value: 2.5 (A)
